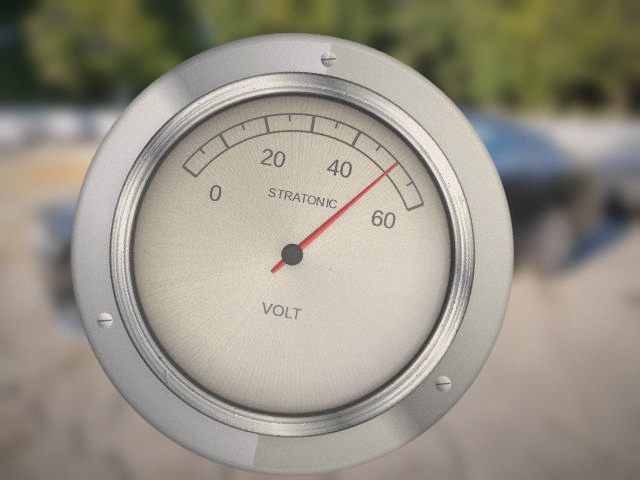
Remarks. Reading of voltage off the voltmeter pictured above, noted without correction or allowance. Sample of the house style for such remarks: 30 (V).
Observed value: 50 (V)
